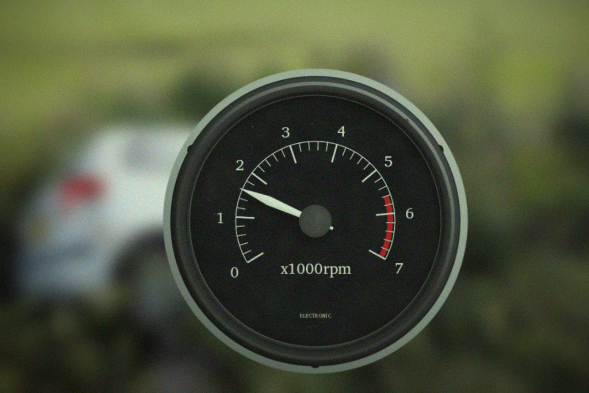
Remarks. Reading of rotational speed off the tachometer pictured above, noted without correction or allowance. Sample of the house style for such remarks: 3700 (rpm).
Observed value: 1600 (rpm)
